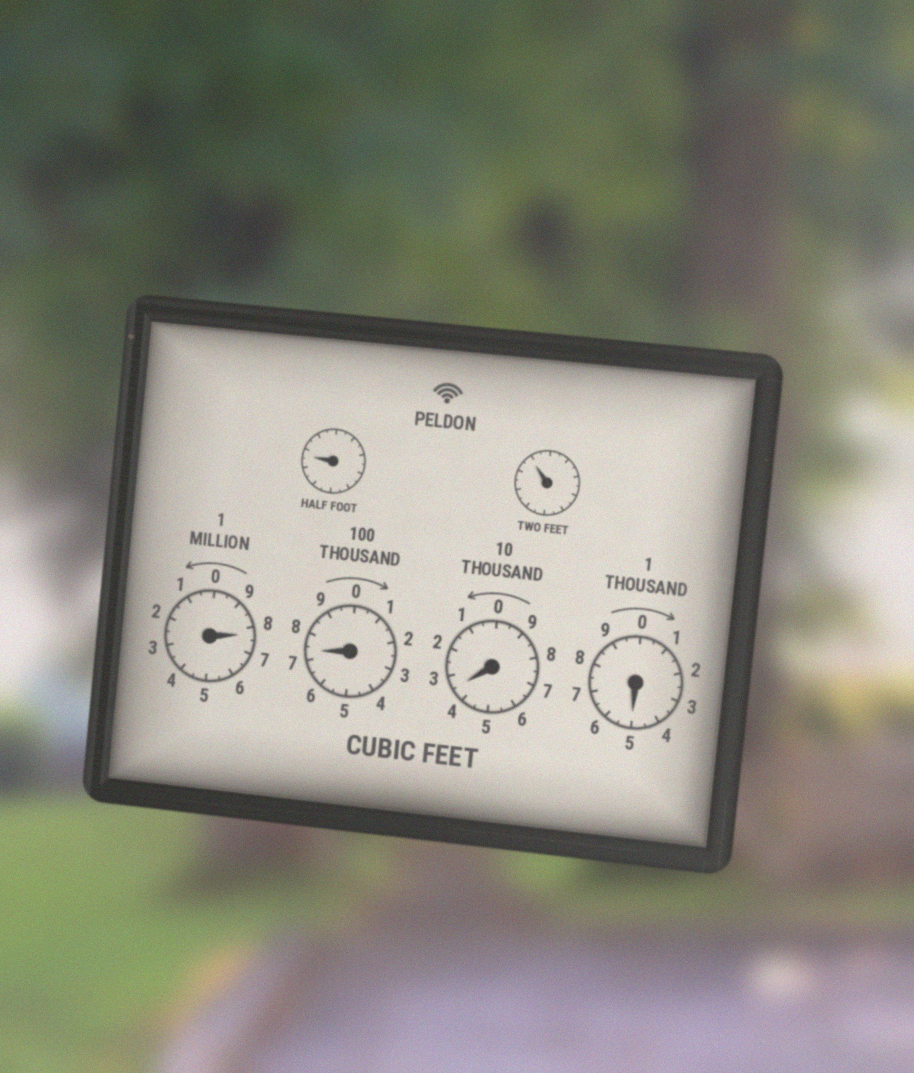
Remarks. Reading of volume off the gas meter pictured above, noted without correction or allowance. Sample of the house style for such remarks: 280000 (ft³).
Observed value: 773500 (ft³)
